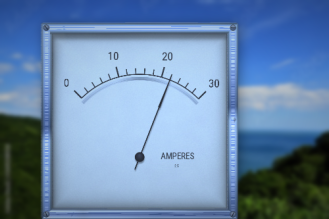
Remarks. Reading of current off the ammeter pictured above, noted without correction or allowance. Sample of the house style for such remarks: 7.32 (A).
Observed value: 22 (A)
